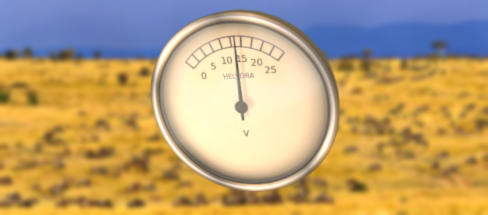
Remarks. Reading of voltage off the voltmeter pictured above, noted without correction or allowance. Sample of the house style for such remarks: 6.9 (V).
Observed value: 13.75 (V)
